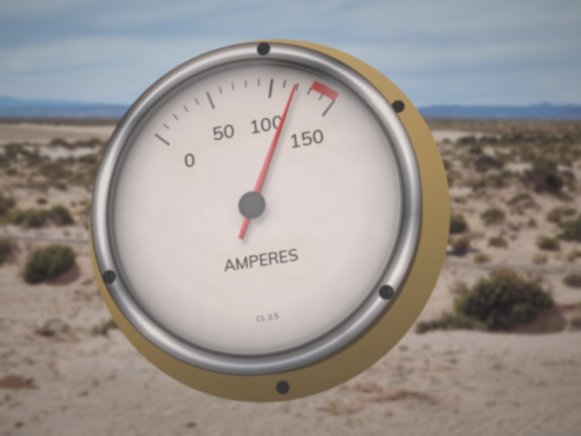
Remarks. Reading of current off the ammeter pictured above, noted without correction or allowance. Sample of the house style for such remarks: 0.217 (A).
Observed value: 120 (A)
